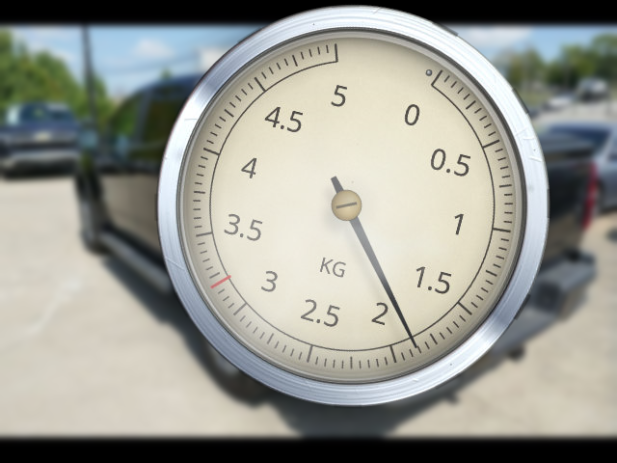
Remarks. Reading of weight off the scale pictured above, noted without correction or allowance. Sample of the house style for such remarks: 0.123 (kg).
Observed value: 1.85 (kg)
